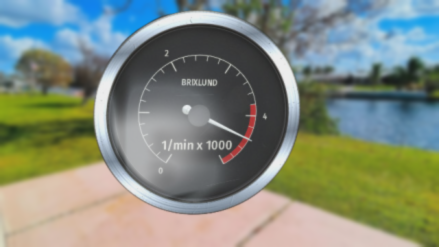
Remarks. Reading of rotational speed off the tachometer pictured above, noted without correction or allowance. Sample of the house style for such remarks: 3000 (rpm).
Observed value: 4400 (rpm)
